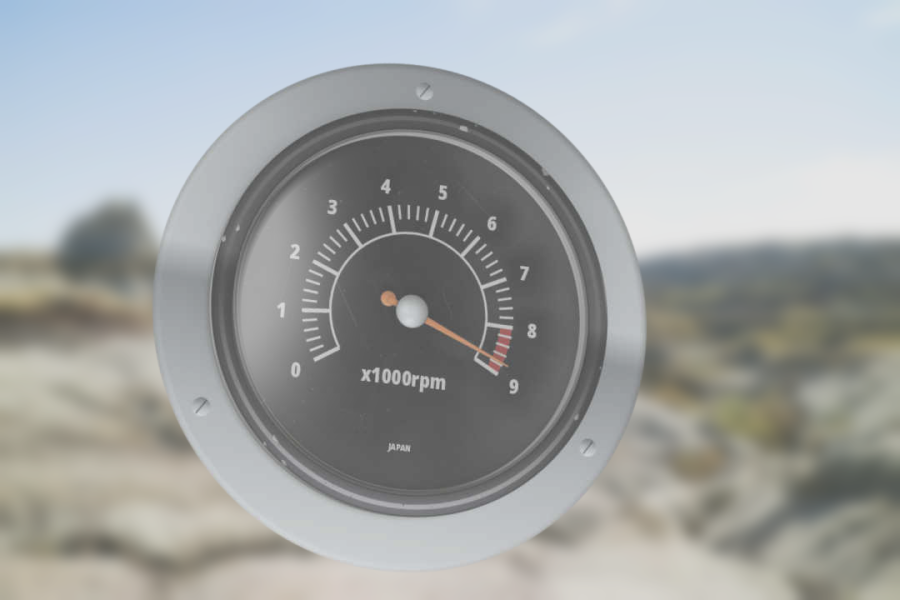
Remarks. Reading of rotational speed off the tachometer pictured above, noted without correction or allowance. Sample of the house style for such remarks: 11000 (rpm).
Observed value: 8800 (rpm)
